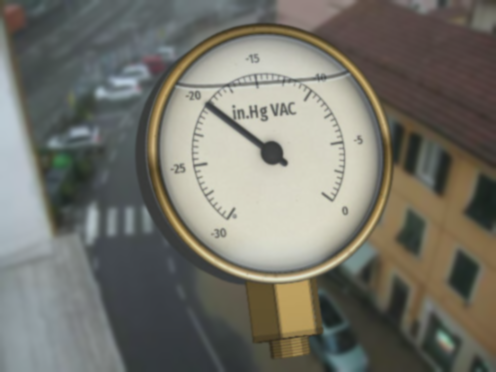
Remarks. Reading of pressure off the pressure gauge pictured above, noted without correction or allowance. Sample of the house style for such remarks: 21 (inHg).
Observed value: -20 (inHg)
